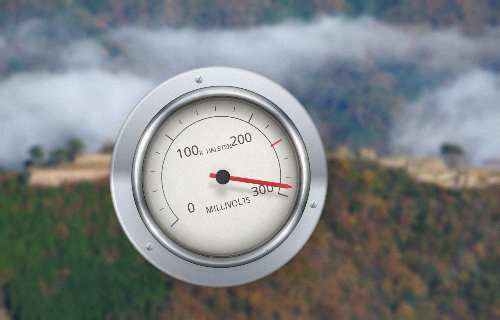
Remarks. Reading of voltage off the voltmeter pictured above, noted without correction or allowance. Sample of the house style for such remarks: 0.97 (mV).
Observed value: 290 (mV)
